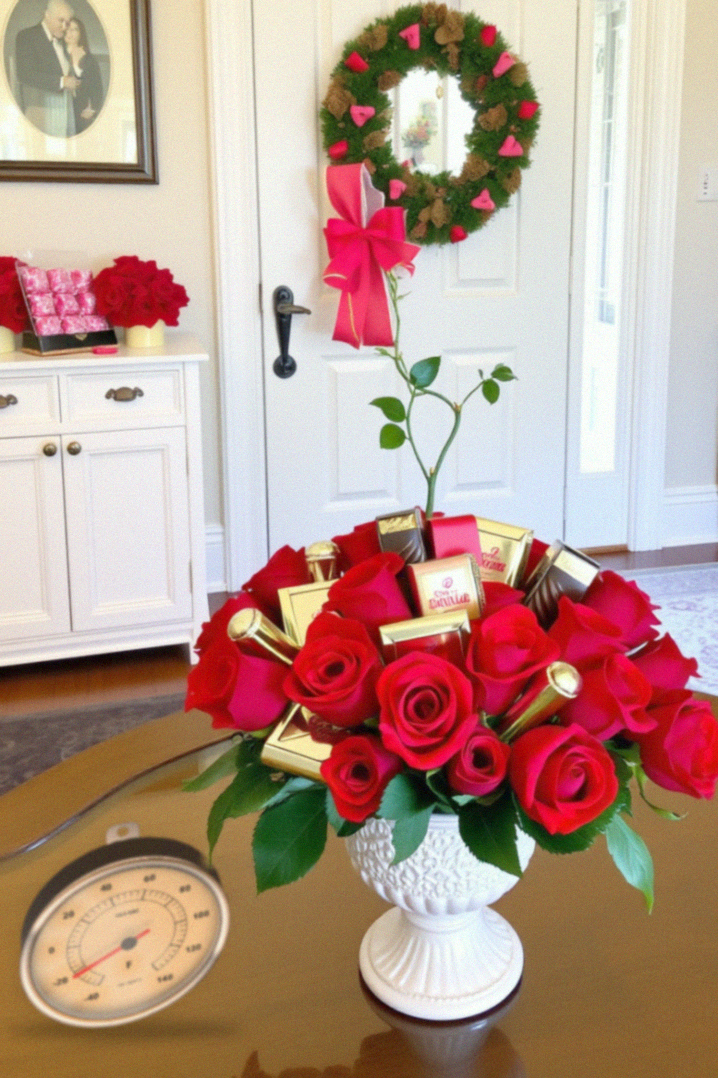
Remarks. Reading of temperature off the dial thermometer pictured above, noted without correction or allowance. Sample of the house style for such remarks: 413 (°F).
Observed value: -20 (°F)
